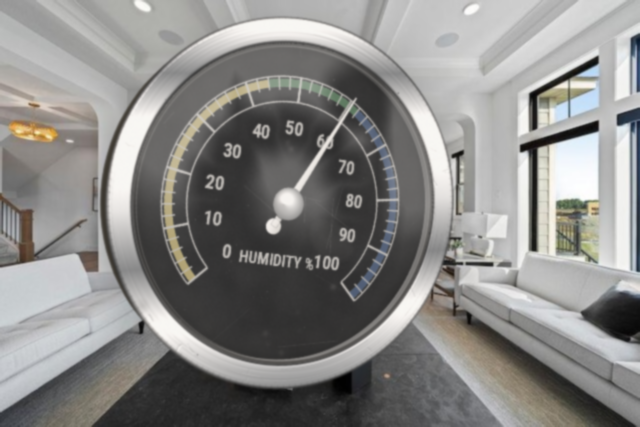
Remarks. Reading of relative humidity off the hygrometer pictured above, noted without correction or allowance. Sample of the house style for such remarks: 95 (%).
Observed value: 60 (%)
